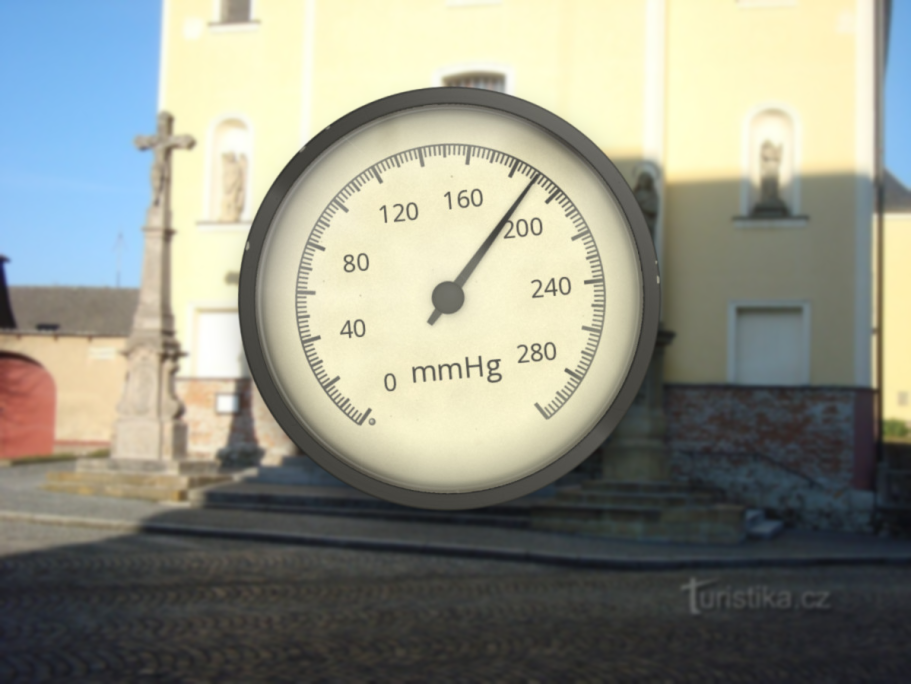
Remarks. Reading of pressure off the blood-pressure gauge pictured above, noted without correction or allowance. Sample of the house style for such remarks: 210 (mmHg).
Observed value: 190 (mmHg)
